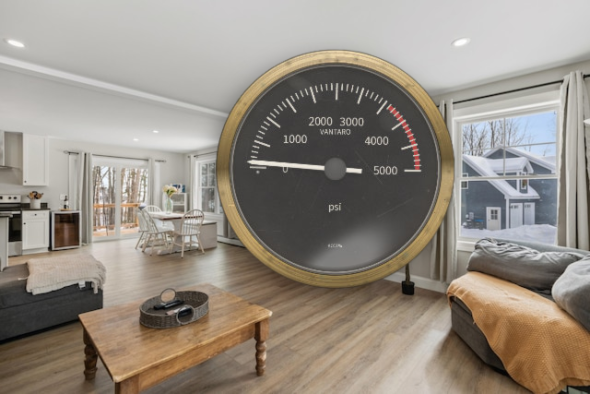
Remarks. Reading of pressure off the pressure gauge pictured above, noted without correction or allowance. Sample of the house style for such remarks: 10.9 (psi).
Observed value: 100 (psi)
